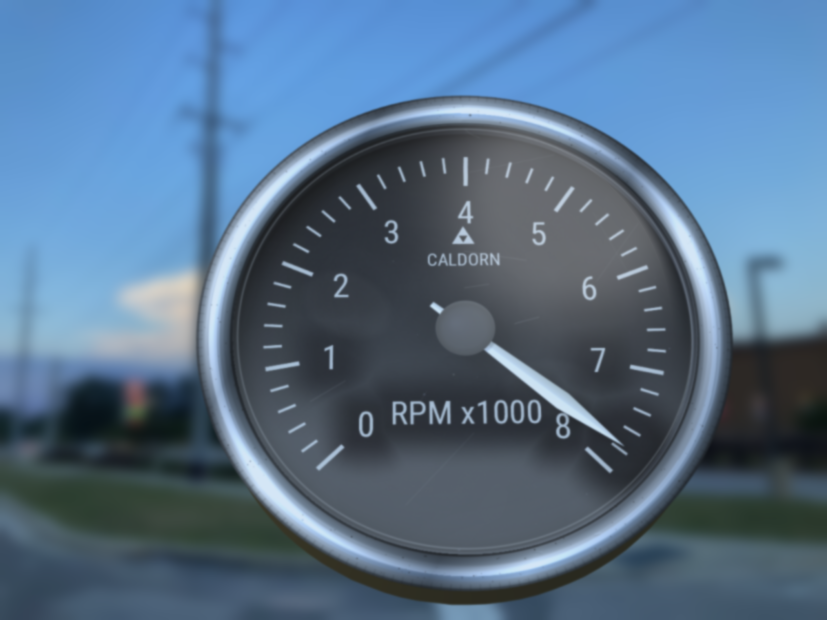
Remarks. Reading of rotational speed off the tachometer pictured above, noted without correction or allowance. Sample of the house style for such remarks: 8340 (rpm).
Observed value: 7800 (rpm)
